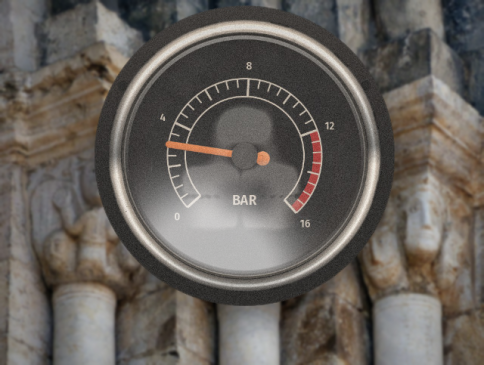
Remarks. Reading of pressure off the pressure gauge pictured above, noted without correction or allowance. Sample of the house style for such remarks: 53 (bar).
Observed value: 3 (bar)
